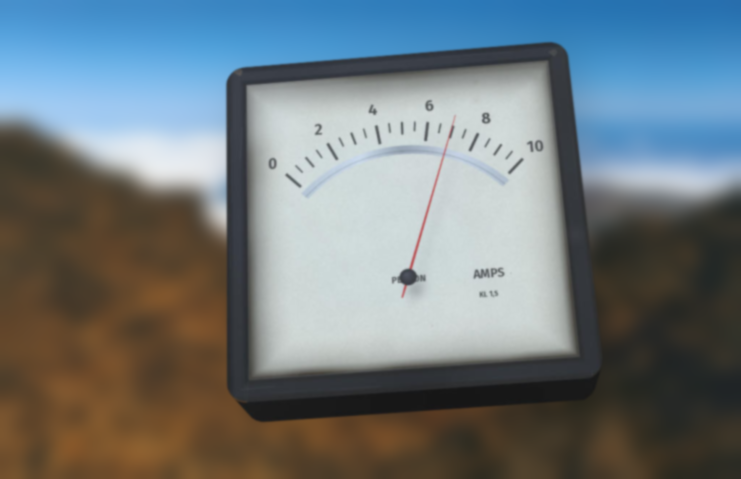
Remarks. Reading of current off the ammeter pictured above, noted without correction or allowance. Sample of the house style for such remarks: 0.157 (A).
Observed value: 7 (A)
